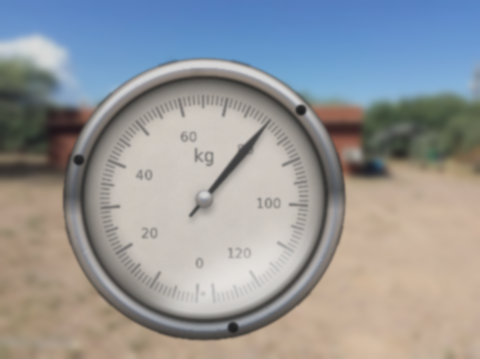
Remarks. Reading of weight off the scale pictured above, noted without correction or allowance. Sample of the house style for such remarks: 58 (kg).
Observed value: 80 (kg)
